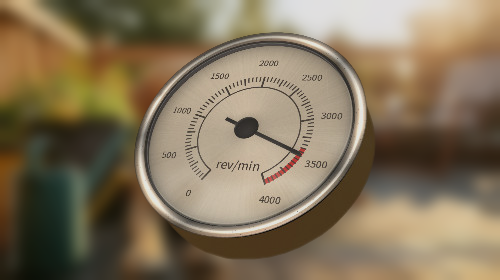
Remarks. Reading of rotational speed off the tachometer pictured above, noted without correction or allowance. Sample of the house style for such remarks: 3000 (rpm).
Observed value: 3500 (rpm)
